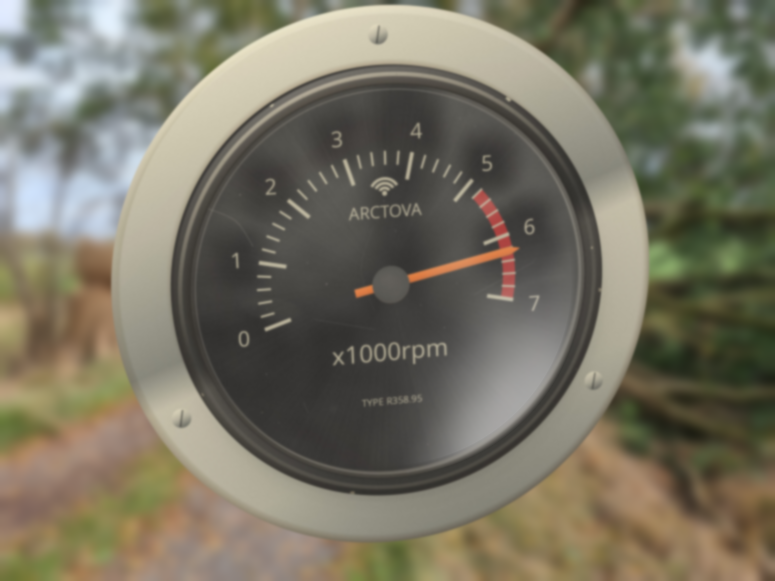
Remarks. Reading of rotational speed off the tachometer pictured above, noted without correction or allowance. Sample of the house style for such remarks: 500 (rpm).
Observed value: 6200 (rpm)
